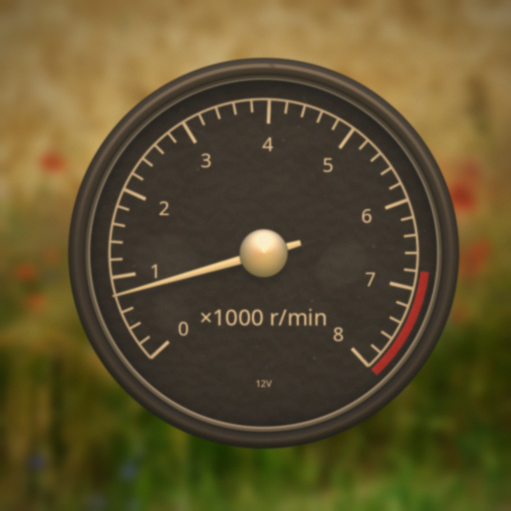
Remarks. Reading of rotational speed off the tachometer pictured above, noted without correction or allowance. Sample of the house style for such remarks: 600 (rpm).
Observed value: 800 (rpm)
